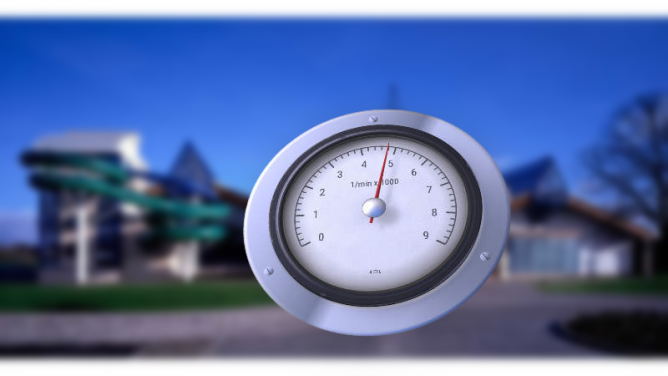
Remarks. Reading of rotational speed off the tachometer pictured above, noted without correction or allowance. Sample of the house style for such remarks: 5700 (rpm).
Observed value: 4800 (rpm)
